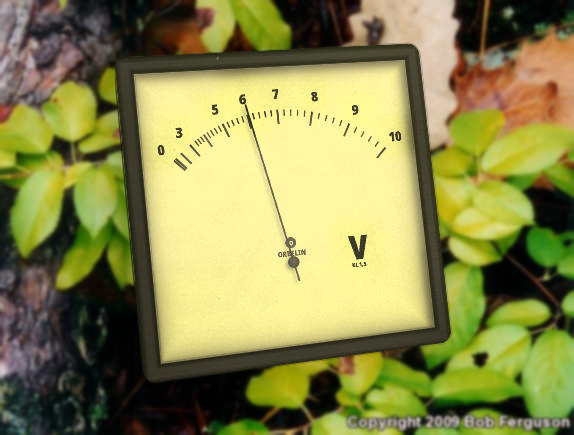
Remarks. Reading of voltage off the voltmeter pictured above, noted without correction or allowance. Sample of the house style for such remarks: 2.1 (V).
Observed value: 6 (V)
